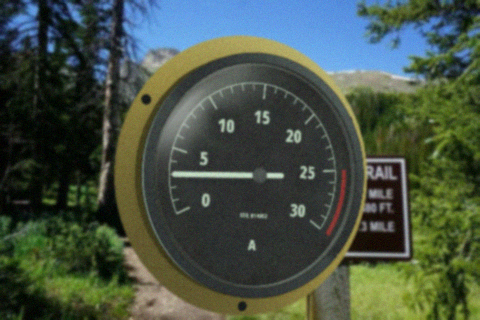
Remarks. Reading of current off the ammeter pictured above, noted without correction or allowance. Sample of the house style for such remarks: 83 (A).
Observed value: 3 (A)
